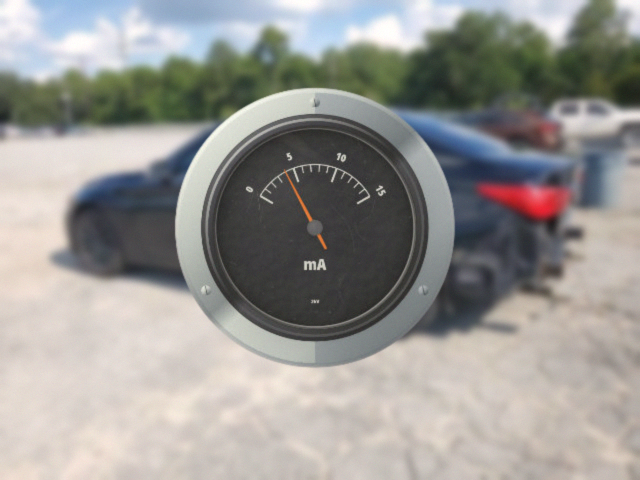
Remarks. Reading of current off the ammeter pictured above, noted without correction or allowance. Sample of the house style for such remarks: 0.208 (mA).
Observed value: 4 (mA)
